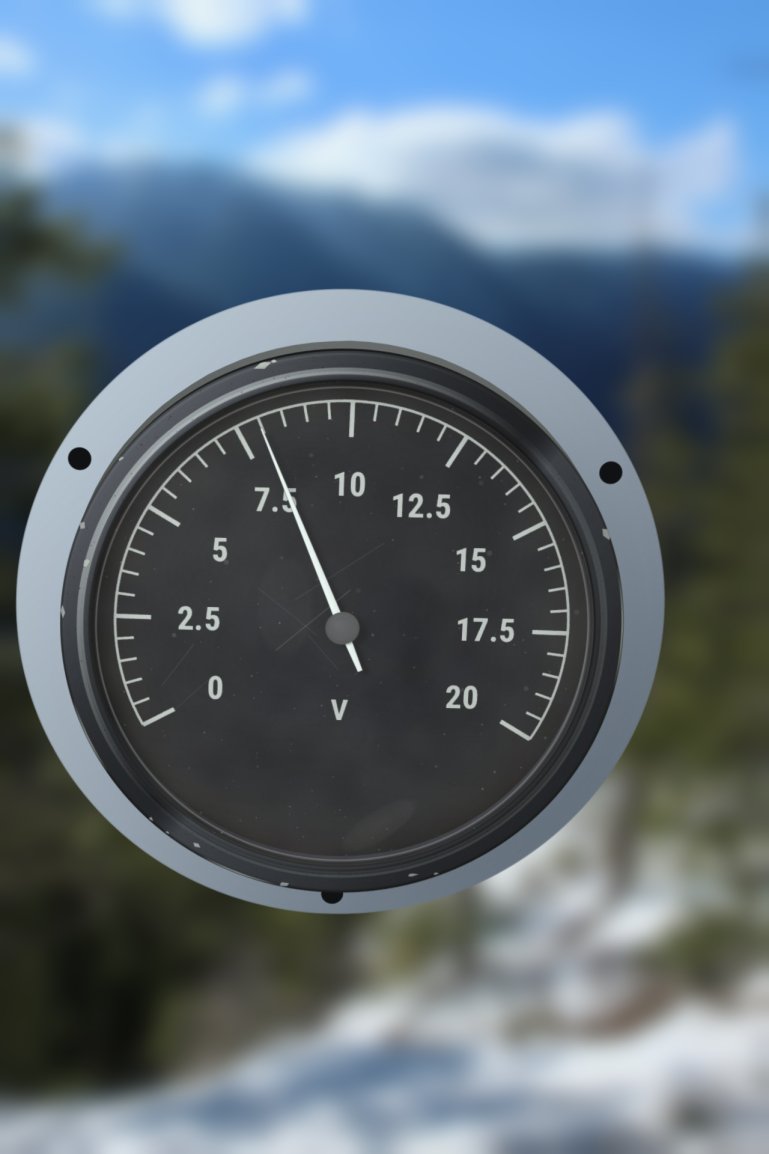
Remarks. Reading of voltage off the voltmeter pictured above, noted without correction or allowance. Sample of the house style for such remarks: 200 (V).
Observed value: 8 (V)
